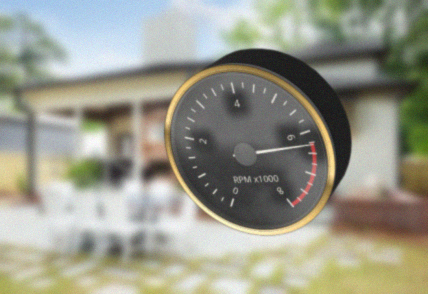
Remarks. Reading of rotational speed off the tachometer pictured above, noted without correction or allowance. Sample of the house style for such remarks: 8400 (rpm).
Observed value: 6250 (rpm)
